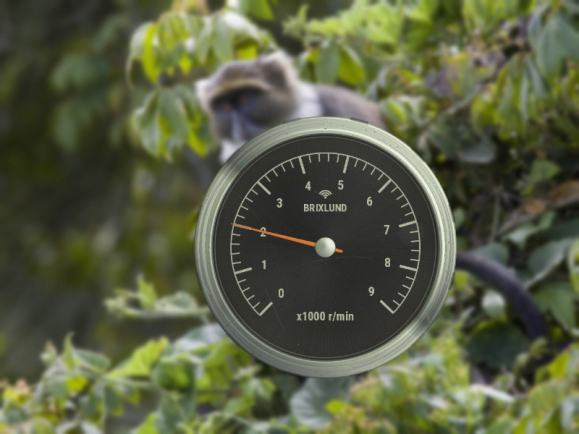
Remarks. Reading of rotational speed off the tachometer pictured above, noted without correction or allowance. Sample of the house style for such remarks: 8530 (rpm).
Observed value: 2000 (rpm)
